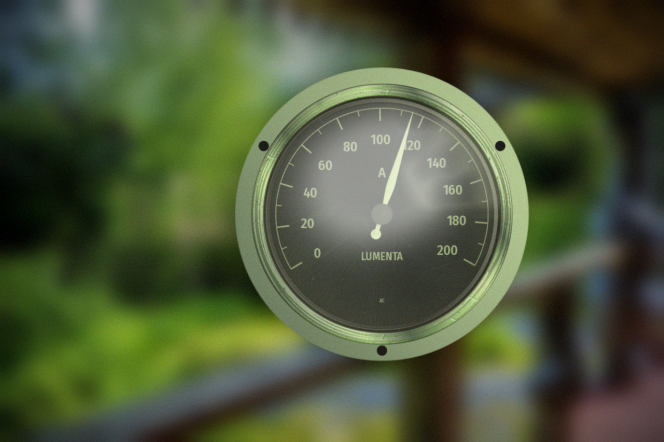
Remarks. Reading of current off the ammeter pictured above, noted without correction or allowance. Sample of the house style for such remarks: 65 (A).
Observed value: 115 (A)
